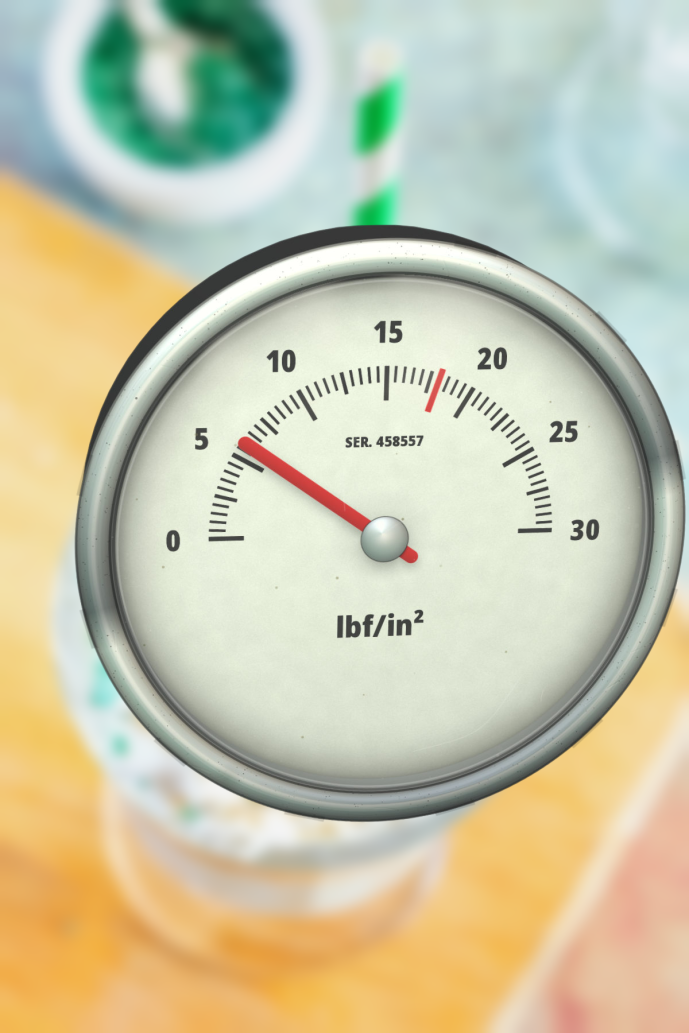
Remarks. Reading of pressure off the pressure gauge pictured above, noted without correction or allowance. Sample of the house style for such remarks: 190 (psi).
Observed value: 6 (psi)
